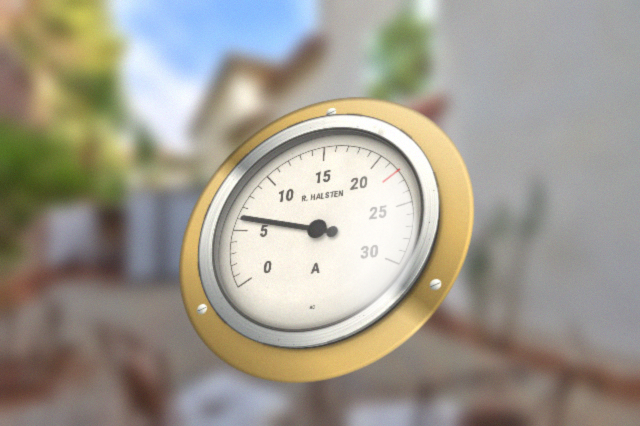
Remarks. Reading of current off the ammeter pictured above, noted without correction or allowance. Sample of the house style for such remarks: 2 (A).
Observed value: 6 (A)
